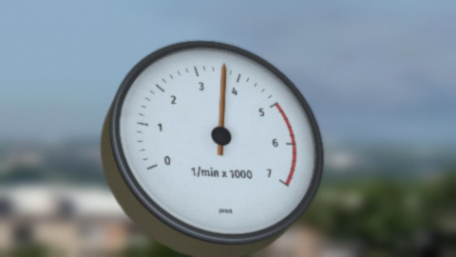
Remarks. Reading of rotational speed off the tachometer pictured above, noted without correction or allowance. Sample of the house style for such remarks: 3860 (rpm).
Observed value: 3600 (rpm)
